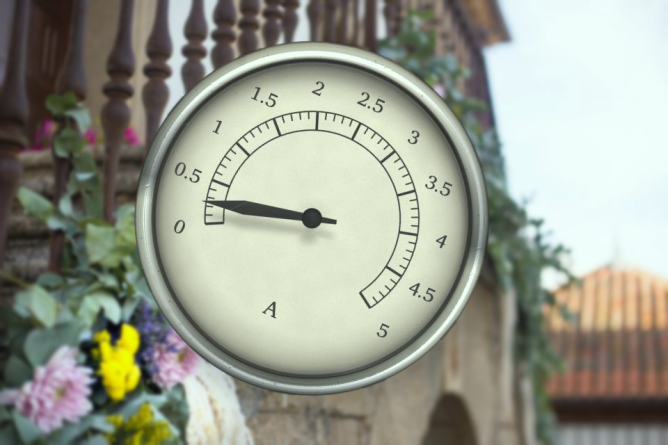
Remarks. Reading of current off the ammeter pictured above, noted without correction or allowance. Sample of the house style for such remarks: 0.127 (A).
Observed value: 0.25 (A)
